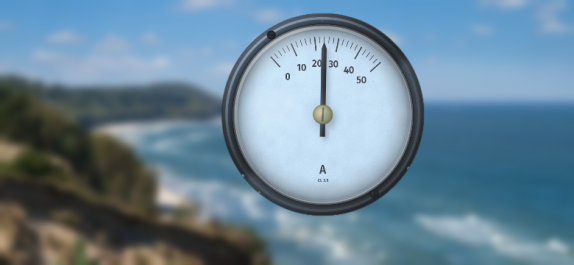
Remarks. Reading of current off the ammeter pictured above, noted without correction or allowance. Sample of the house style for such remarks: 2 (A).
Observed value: 24 (A)
